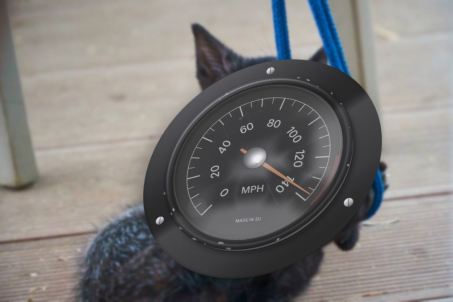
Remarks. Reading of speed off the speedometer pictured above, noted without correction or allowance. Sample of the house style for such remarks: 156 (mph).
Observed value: 137.5 (mph)
